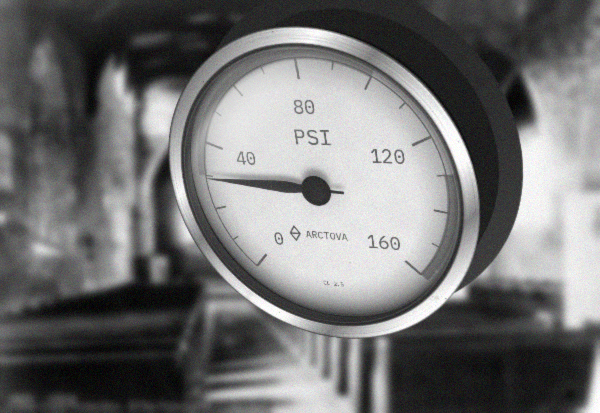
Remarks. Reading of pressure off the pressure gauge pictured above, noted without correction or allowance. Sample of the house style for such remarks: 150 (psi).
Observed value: 30 (psi)
